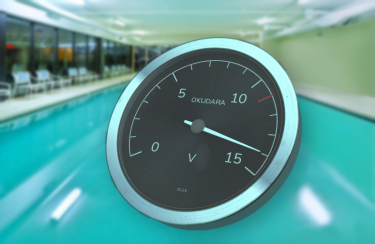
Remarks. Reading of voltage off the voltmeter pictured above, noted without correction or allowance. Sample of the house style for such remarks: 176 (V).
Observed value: 14 (V)
